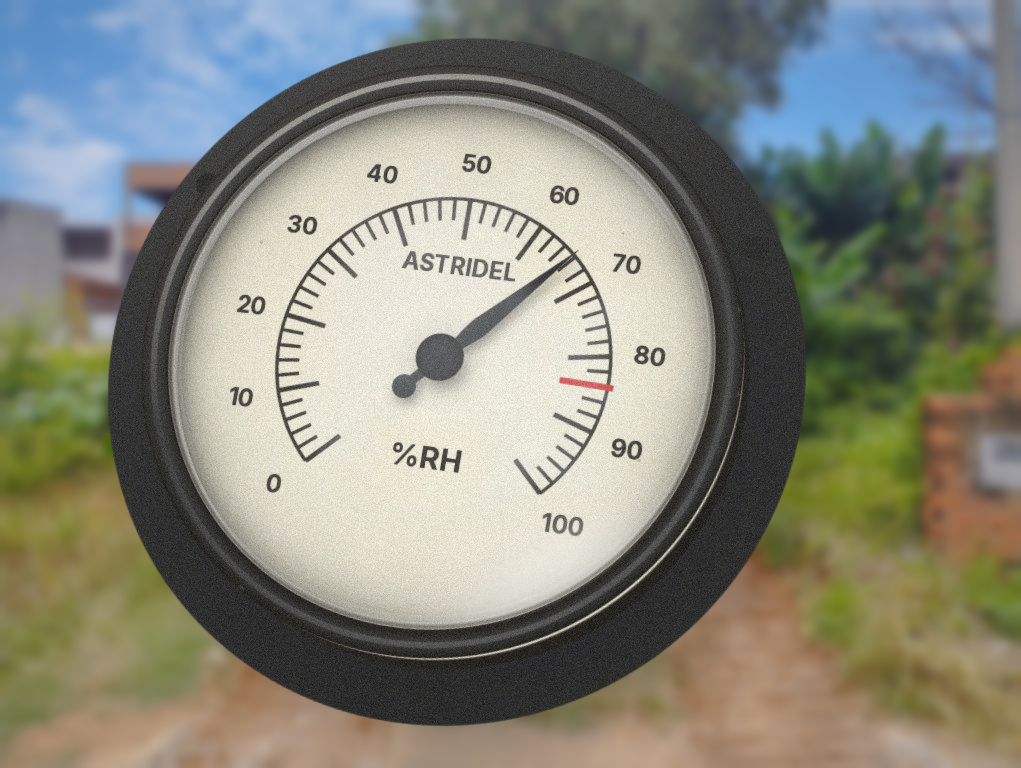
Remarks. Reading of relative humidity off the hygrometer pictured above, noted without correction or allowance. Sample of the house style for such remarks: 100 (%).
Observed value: 66 (%)
